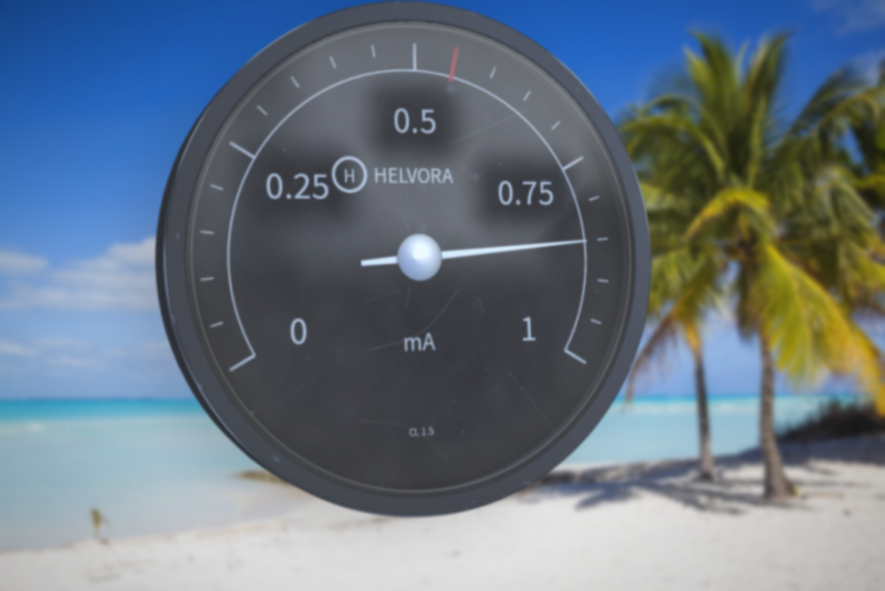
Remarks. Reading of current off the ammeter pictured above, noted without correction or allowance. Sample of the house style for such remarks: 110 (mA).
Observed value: 0.85 (mA)
